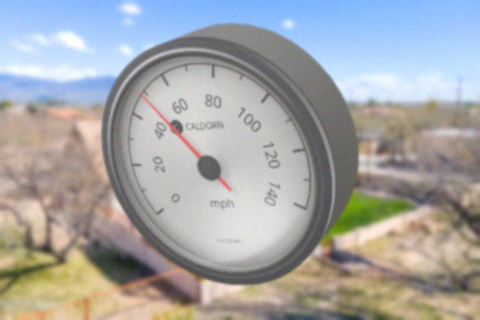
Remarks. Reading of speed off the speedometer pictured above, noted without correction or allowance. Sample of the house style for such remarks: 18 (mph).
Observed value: 50 (mph)
